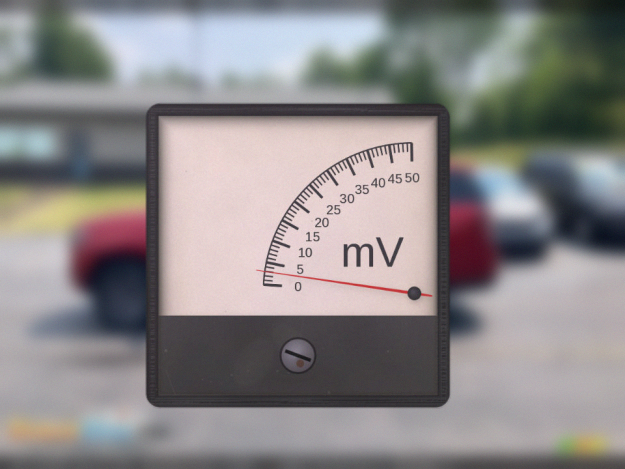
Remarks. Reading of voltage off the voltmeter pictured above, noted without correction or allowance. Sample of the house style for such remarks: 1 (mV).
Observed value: 3 (mV)
